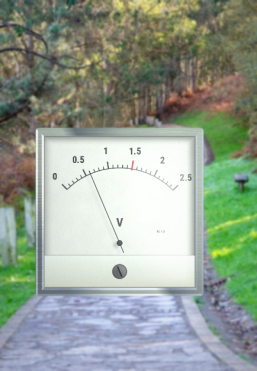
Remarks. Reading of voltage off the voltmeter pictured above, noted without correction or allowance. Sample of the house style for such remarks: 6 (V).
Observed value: 0.6 (V)
